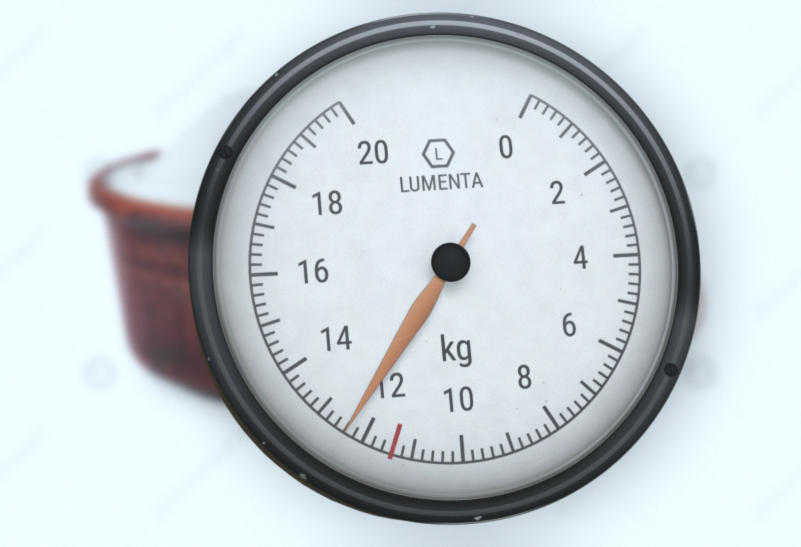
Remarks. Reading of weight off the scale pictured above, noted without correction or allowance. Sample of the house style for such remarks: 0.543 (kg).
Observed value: 12.4 (kg)
